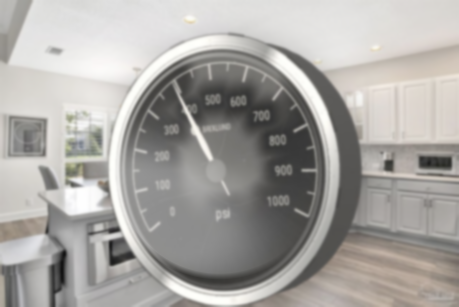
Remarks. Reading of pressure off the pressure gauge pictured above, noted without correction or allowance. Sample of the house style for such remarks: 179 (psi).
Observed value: 400 (psi)
